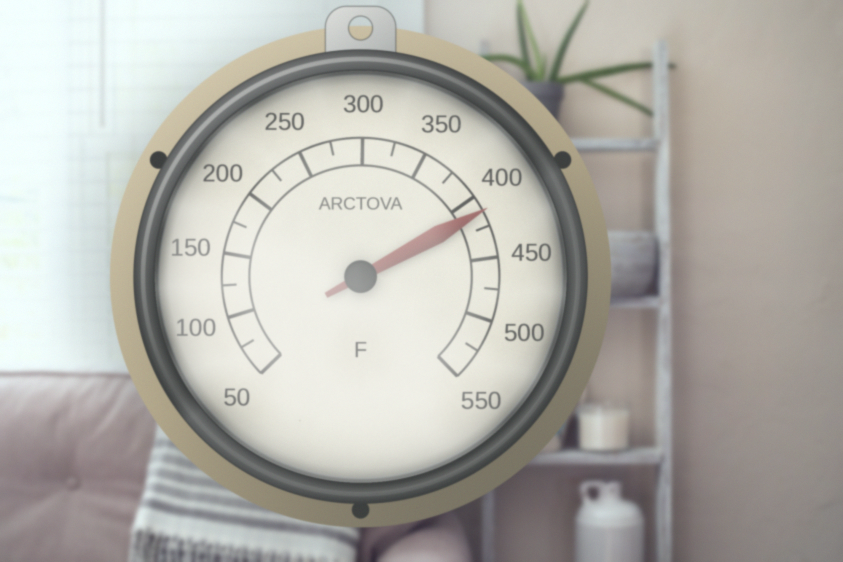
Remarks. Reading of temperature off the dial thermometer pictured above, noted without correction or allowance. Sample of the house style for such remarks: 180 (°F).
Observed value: 412.5 (°F)
